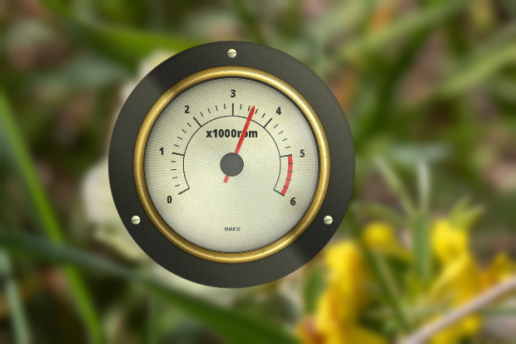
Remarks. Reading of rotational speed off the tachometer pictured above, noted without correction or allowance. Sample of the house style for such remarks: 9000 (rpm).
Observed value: 3500 (rpm)
